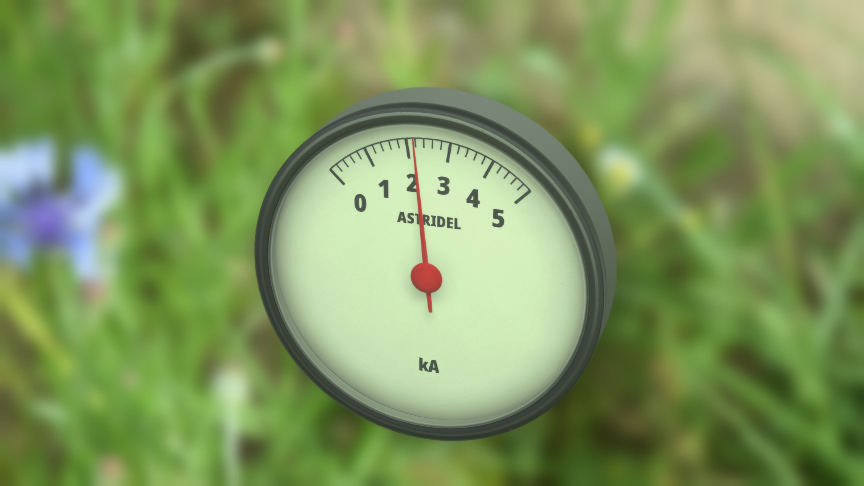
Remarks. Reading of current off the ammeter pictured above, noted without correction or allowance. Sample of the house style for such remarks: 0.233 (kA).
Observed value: 2.2 (kA)
